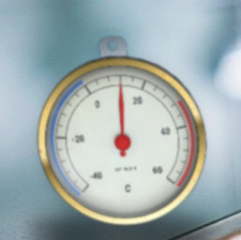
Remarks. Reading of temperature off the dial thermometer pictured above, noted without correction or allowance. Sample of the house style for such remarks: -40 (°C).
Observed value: 12 (°C)
